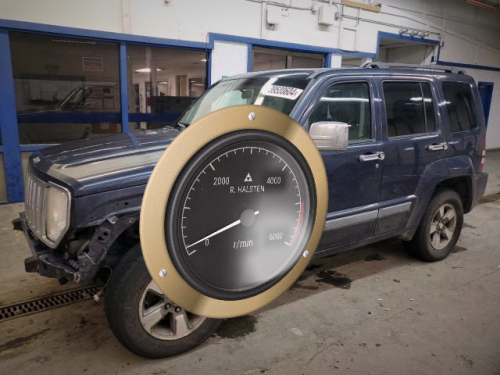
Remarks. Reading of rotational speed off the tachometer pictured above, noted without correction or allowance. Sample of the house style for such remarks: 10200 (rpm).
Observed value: 200 (rpm)
